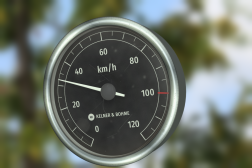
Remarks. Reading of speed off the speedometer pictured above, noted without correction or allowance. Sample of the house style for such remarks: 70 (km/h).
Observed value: 32.5 (km/h)
